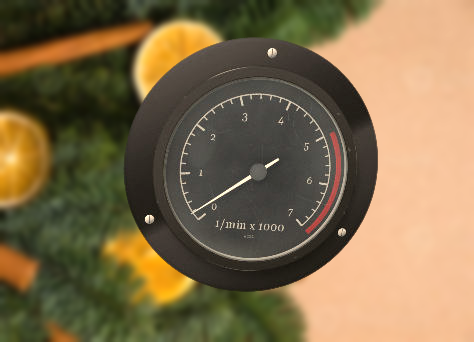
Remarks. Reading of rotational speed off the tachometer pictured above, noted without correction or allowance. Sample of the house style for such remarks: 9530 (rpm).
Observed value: 200 (rpm)
